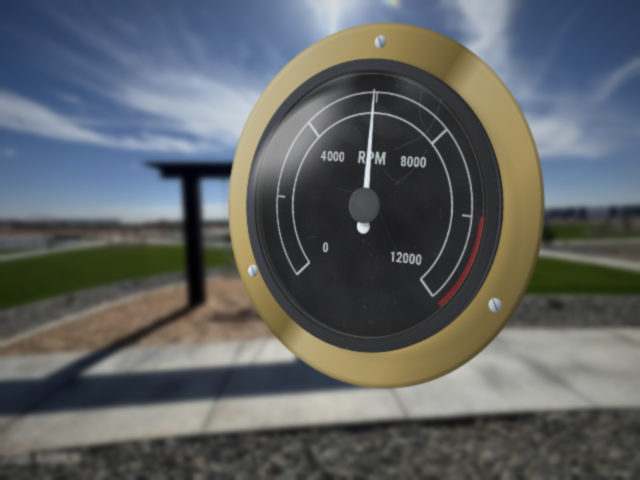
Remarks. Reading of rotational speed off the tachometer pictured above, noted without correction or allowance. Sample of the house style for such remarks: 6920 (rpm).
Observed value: 6000 (rpm)
